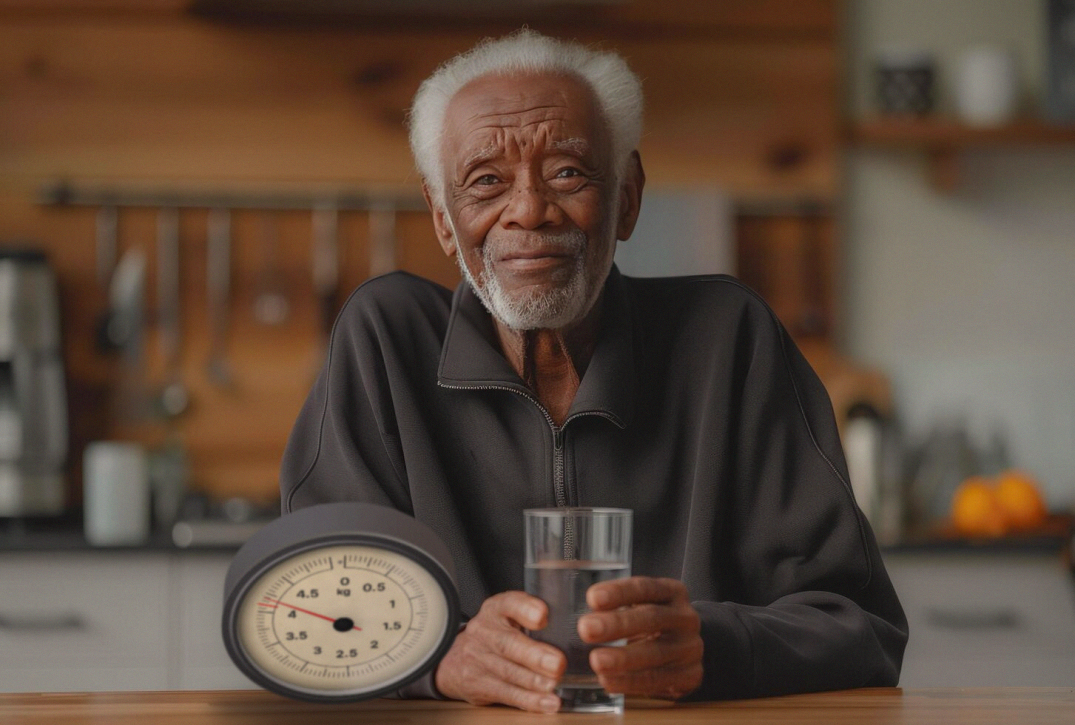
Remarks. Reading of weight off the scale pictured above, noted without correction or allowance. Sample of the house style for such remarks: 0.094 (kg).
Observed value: 4.25 (kg)
